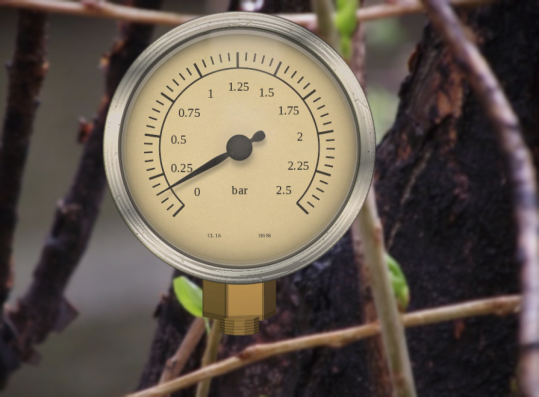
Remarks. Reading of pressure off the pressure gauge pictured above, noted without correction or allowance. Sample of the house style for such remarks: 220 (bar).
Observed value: 0.15 (bar)
